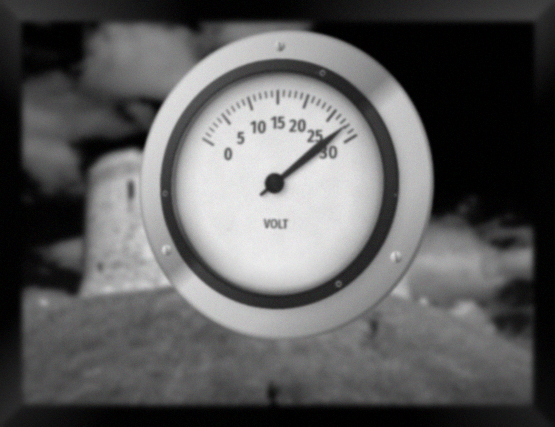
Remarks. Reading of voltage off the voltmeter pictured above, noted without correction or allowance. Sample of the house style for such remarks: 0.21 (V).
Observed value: 28 (V)
